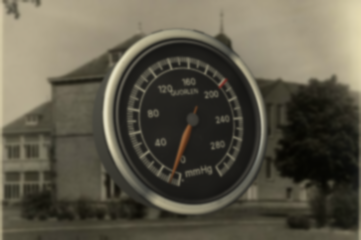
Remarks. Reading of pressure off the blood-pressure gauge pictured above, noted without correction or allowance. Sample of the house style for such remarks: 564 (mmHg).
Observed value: 10 (mmHg)
